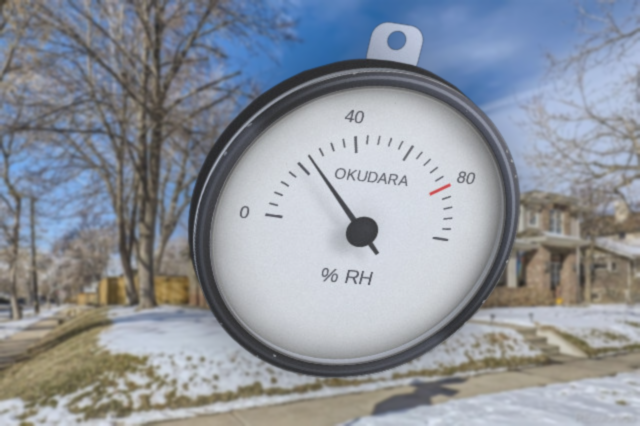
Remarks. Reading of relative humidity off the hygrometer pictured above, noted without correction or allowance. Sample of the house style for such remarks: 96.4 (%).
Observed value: 24 (%)
